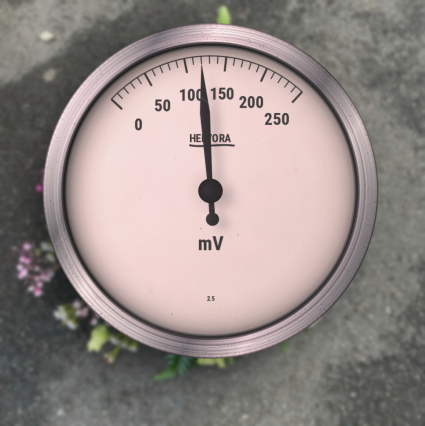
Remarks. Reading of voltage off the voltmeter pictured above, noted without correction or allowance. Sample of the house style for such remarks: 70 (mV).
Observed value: 120 (mV)
